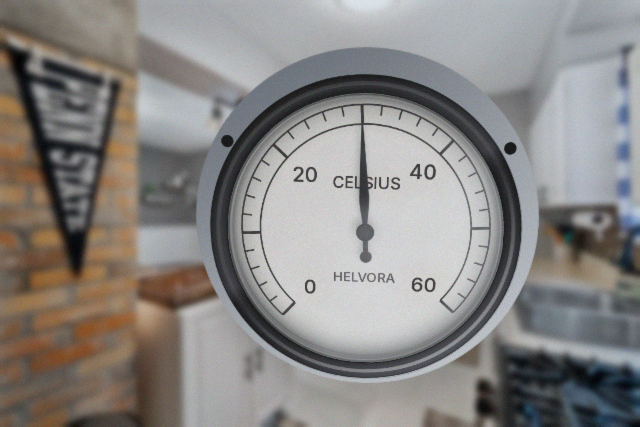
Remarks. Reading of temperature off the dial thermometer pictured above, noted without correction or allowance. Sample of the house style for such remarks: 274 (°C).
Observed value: 30 (°C)
